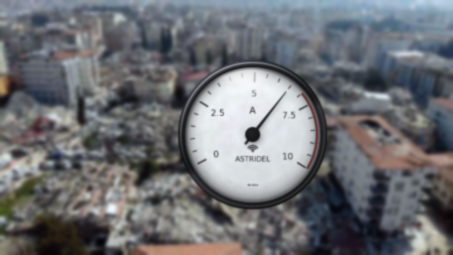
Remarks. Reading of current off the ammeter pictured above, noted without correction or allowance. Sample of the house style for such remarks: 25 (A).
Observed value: 6.5 (A)
